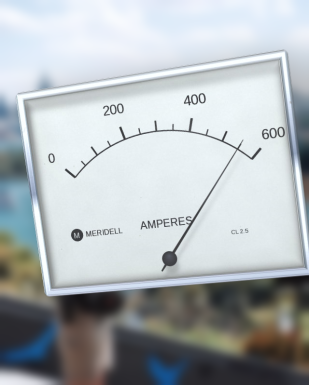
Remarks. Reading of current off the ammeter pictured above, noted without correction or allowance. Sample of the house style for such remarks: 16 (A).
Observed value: 550 (A)
